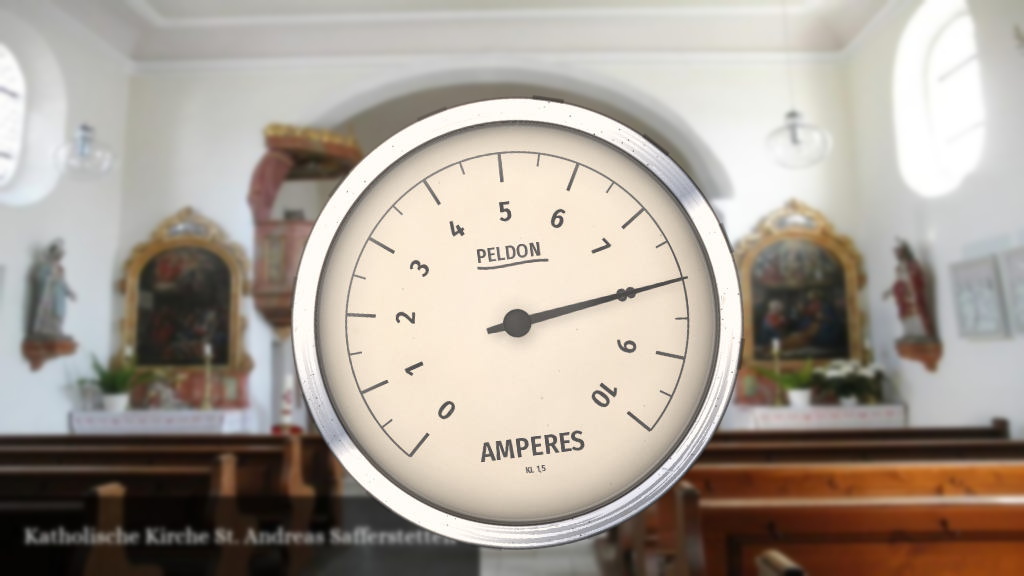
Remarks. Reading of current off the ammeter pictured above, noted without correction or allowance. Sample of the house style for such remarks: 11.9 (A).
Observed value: 8 (A)
